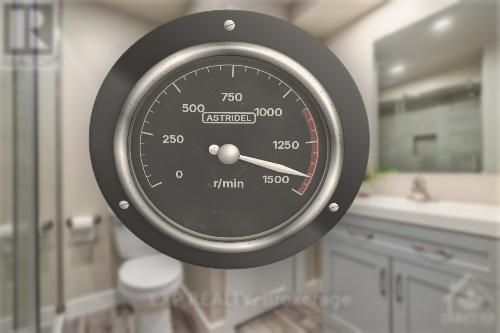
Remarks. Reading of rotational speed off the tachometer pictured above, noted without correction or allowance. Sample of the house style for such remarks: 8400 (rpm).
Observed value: 1400 (rpm)
